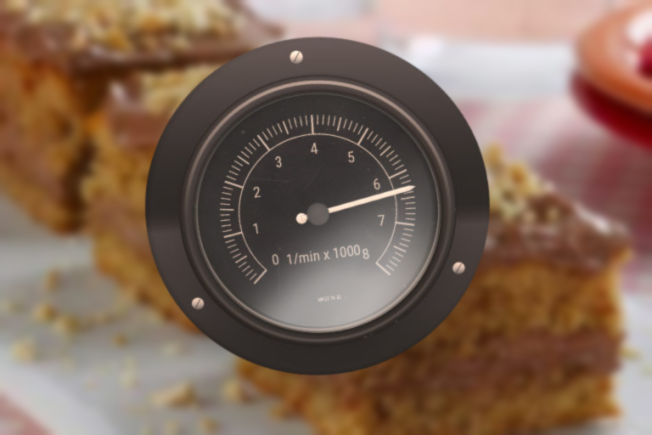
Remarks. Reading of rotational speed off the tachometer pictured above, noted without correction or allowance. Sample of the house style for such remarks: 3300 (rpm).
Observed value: 6300 (rpm)
